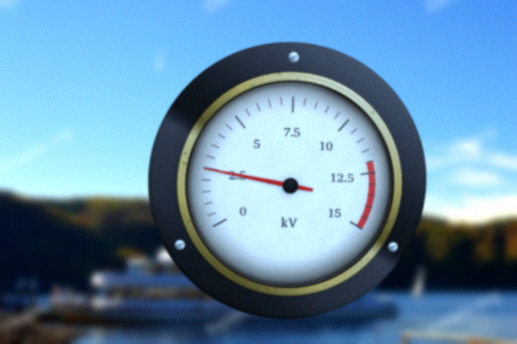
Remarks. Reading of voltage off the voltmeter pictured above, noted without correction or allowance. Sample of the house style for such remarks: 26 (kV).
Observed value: 2.5 (kV)
